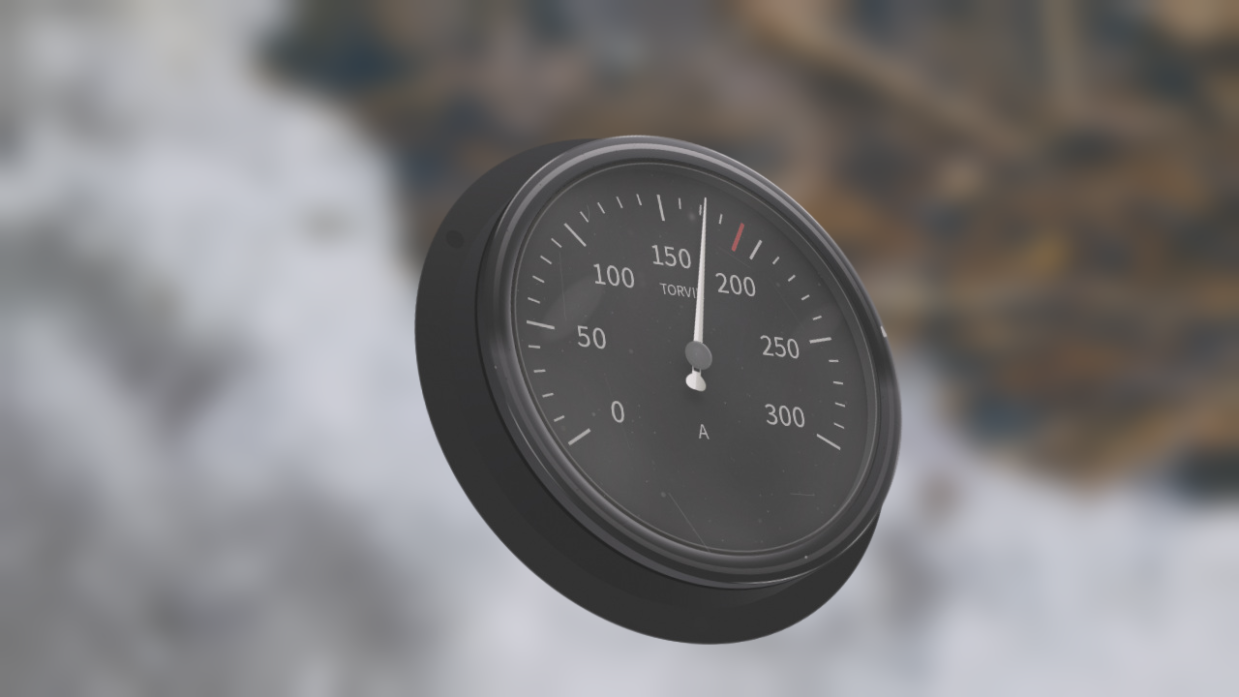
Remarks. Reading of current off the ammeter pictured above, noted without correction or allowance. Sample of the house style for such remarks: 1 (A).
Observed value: 170 (A)
